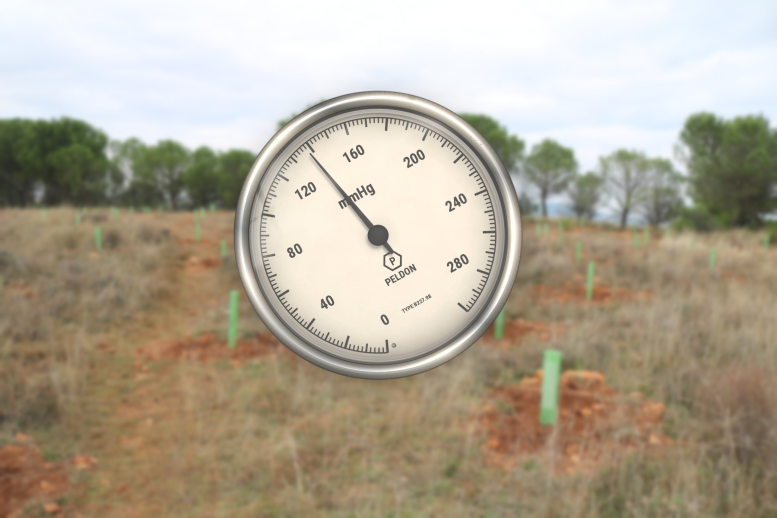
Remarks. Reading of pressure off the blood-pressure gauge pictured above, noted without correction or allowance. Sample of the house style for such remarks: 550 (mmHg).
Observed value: 138 (mmHg)
